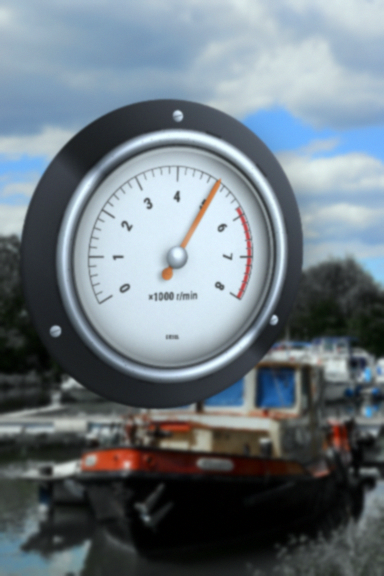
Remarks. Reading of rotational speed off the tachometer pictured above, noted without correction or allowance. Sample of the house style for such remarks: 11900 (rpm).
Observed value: 5000 (rpm)
